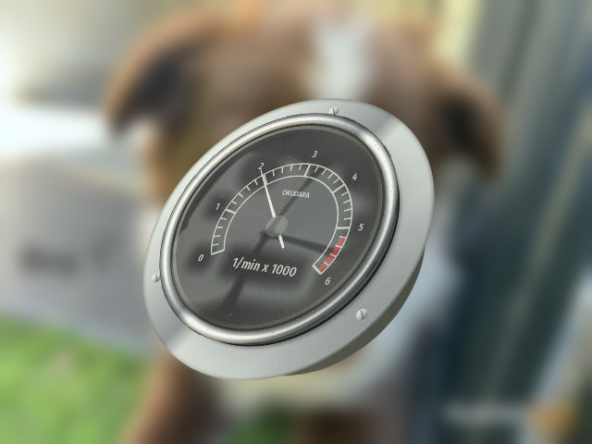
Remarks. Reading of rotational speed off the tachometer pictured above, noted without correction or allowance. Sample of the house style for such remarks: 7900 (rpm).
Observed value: 2000 (rpm)
